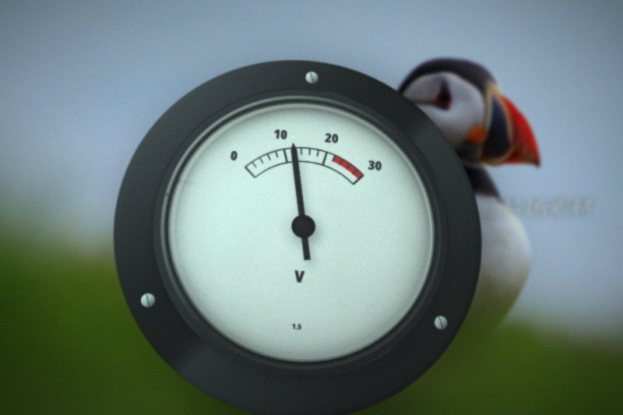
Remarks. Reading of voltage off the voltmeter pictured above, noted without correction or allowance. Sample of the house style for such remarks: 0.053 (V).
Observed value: 12 (V)
